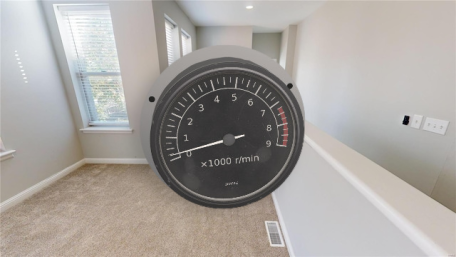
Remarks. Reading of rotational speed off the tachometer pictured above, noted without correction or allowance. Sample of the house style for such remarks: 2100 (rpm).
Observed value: 250 (rpm)
